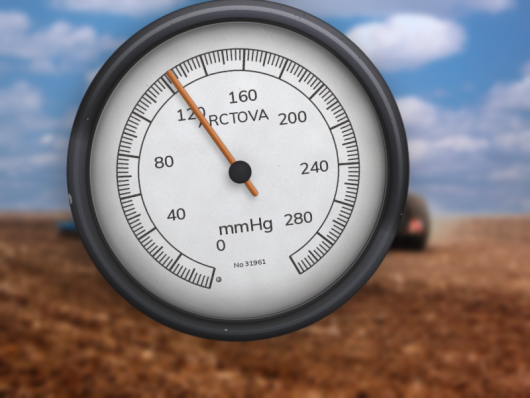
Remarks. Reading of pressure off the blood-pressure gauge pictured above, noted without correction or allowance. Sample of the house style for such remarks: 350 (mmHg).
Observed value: 124 (mmHg)
